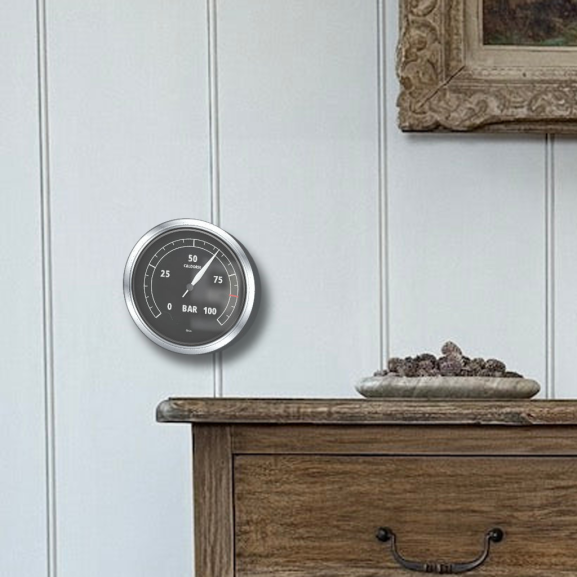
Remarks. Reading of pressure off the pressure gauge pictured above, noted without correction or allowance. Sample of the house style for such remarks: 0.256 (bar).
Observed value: 62.5 (bar)
